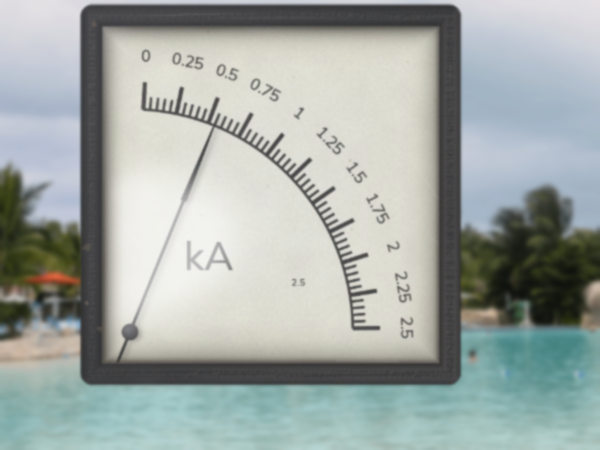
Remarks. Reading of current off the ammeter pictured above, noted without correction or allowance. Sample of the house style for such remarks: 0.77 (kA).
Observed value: 0.55 (kA)
